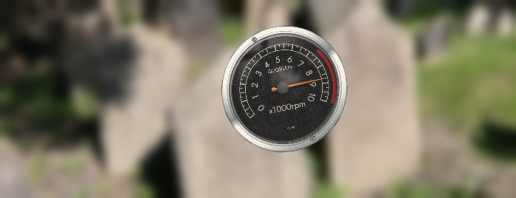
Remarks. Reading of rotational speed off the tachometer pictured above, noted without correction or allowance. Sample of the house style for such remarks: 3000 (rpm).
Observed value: 8750 (rpm)
